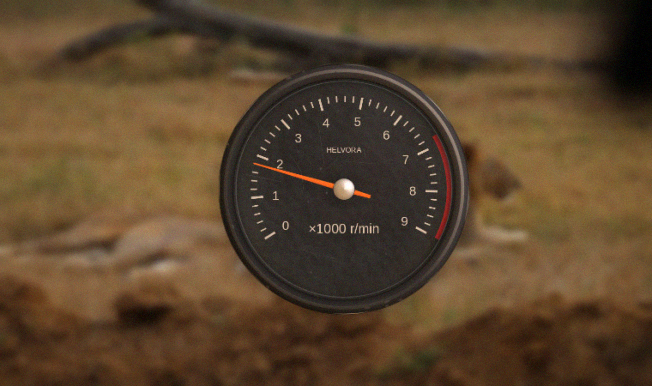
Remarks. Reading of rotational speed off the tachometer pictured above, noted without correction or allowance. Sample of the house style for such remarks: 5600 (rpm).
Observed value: 1800 (rpm)
